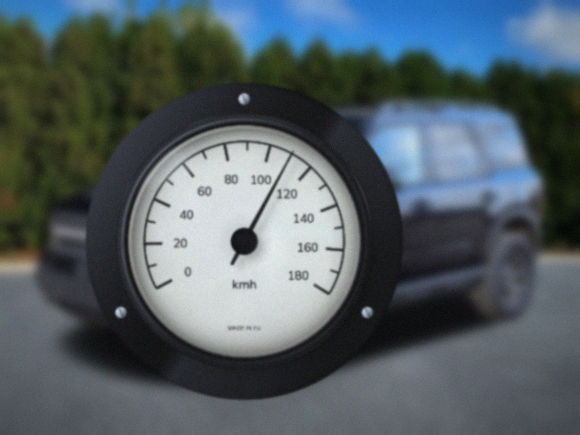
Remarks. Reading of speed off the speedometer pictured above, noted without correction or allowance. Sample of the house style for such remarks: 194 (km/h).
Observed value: 110 (km/h)
